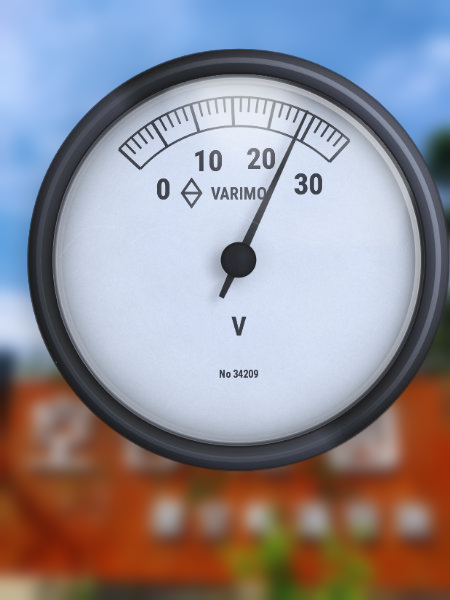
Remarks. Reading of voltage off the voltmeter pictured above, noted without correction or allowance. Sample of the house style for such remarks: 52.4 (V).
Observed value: 24 (V)
